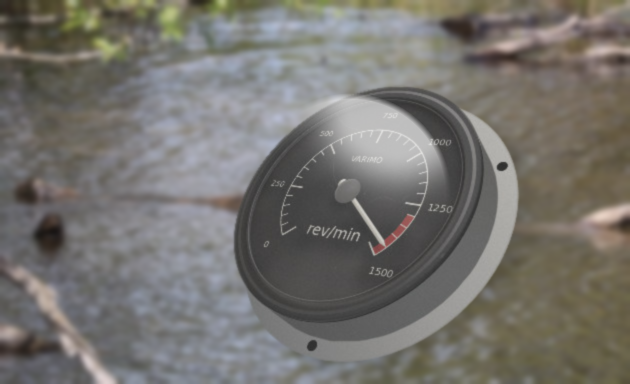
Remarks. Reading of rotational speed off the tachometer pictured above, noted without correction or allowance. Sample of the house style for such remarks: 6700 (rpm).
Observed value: 1450 (rpm)
